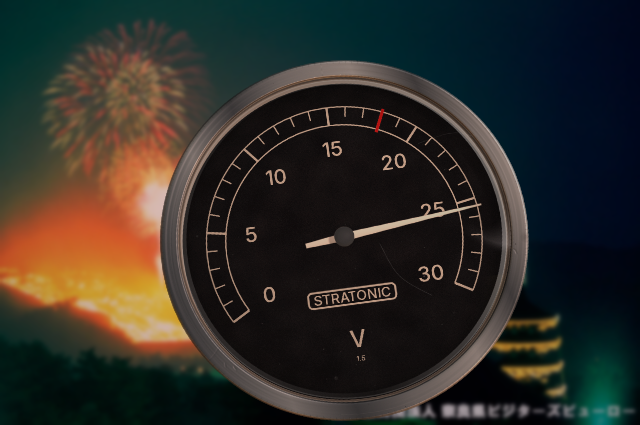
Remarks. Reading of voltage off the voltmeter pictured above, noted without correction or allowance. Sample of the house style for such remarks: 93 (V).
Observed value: 25.5 (V)
